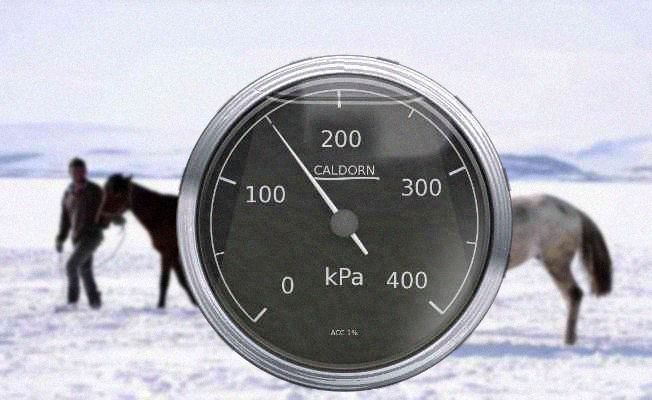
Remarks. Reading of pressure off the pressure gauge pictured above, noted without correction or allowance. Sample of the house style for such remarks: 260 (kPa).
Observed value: 150 (kPa)
